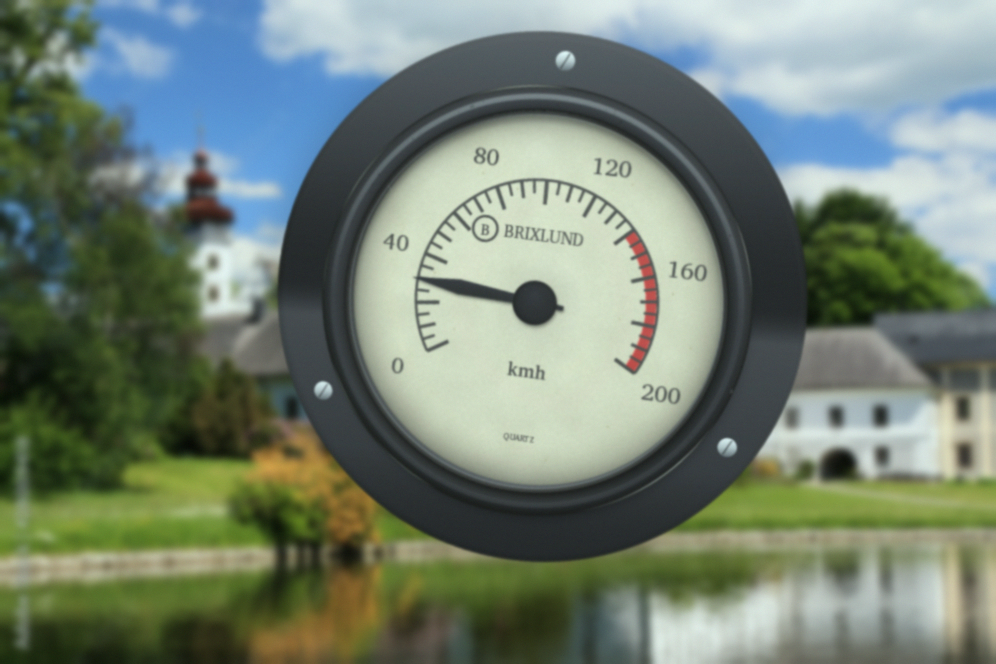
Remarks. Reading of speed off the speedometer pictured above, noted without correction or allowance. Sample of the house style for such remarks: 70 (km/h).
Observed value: 30 (km/h)
